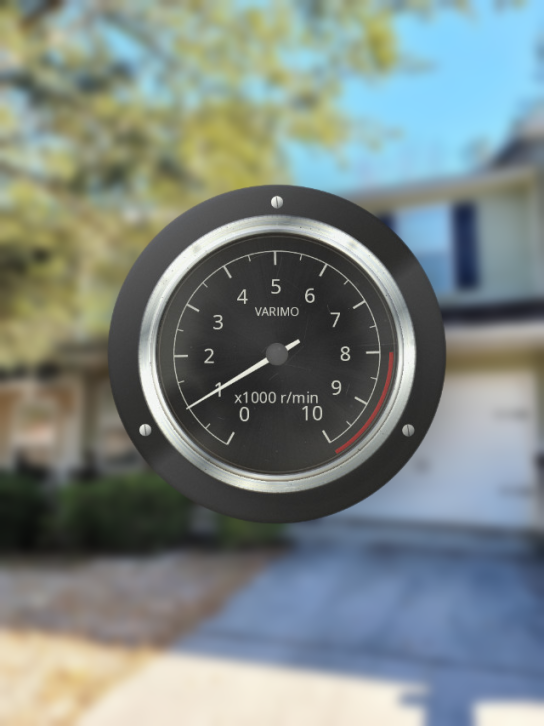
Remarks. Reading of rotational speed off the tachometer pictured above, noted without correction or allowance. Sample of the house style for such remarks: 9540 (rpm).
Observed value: 1000 (rpm)
